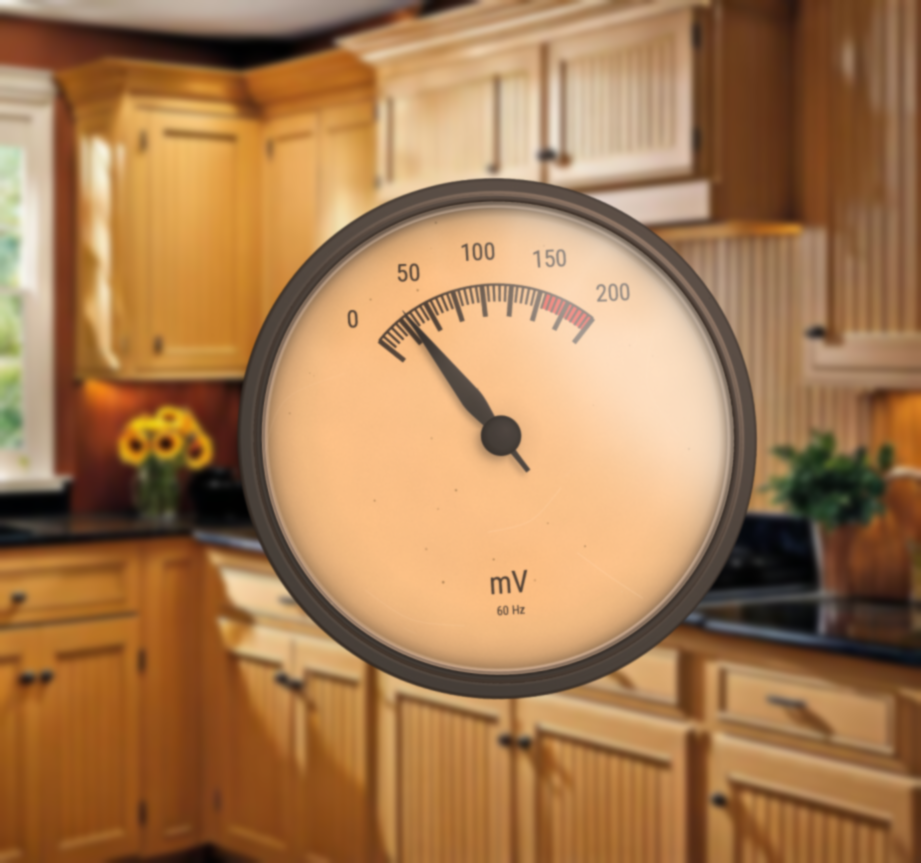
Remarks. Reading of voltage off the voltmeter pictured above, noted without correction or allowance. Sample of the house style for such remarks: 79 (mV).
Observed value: 30 (mV)
